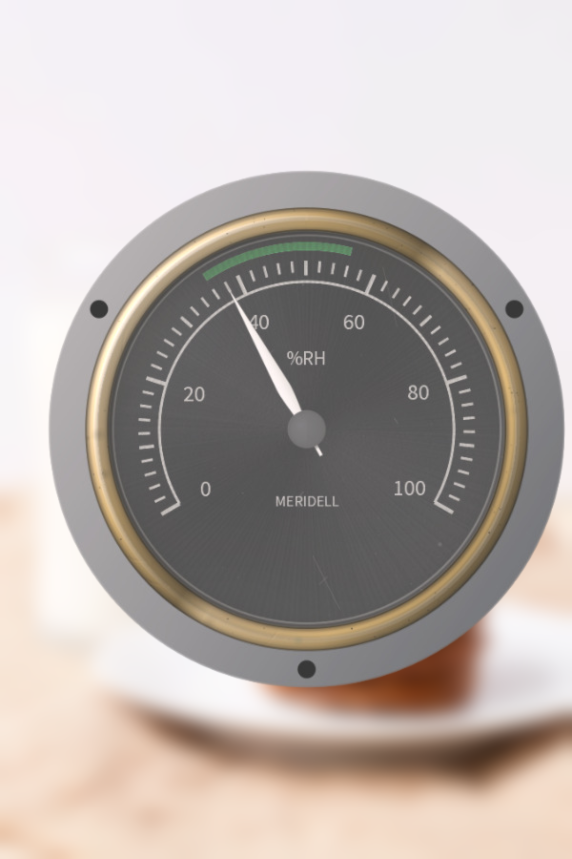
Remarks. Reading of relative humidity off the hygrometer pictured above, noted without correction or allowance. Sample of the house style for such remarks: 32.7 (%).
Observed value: 38 (%)
